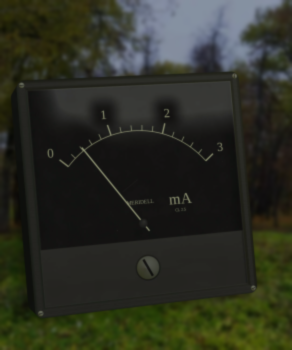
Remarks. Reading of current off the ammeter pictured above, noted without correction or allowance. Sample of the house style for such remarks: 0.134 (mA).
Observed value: 0.4 (mA)
